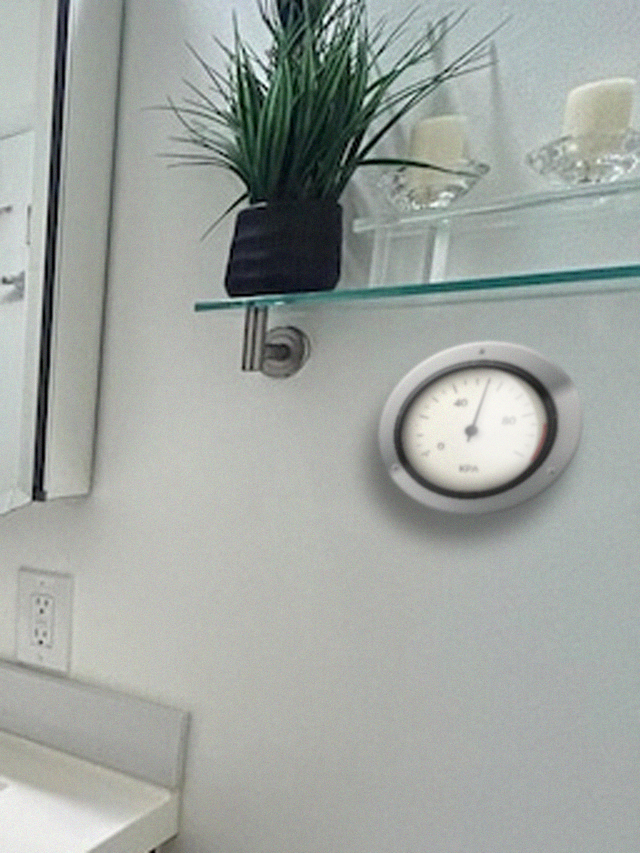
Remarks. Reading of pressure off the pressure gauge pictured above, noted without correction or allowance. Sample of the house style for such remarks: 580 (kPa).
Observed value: 55 (kPa)
